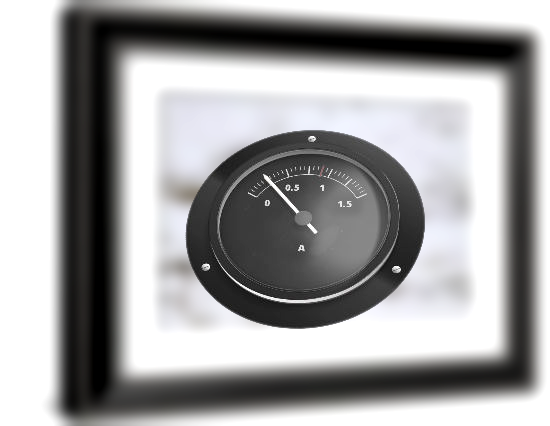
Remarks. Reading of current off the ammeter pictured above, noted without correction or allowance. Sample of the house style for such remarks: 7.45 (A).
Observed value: 0.25 (A)
